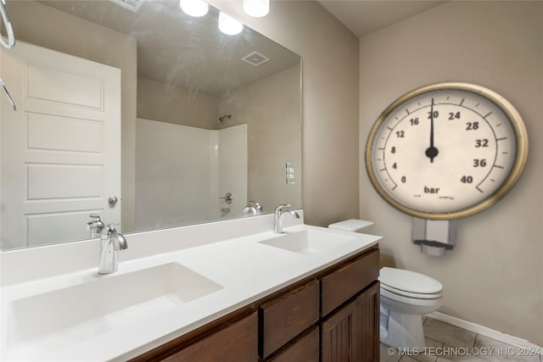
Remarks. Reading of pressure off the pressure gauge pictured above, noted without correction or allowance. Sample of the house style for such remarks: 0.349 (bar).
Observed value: 20 (bar)
